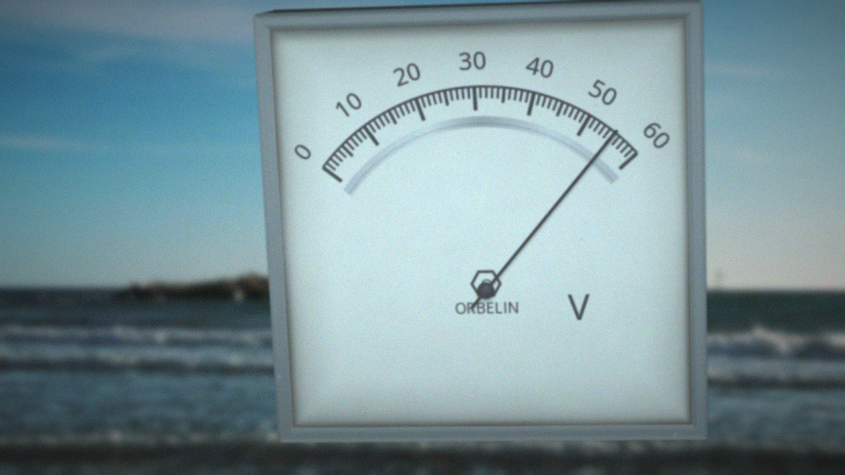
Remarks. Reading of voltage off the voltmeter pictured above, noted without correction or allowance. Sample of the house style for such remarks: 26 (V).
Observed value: 55 (V)
